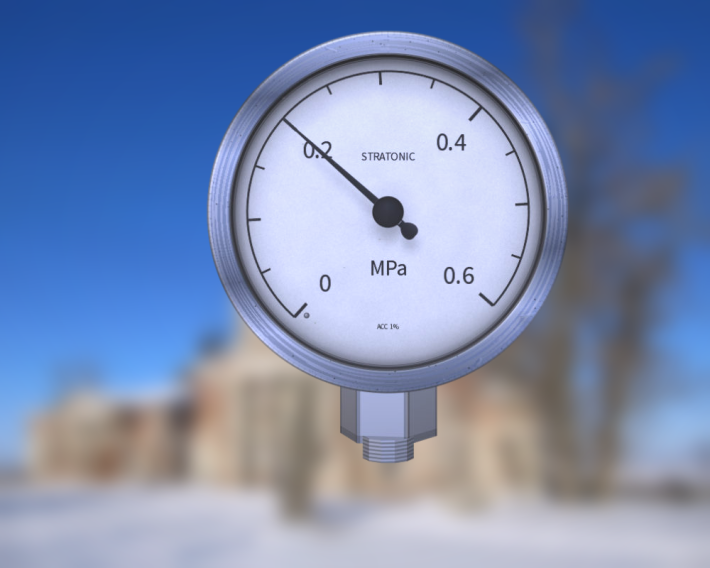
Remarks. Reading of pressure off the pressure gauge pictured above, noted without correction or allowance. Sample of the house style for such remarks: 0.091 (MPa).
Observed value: 0.2 (MPa)
